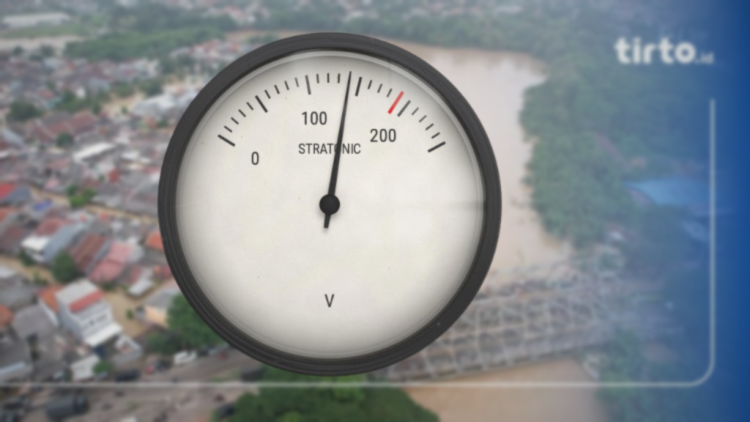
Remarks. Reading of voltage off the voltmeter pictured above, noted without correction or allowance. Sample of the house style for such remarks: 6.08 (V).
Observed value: 140 (V)
